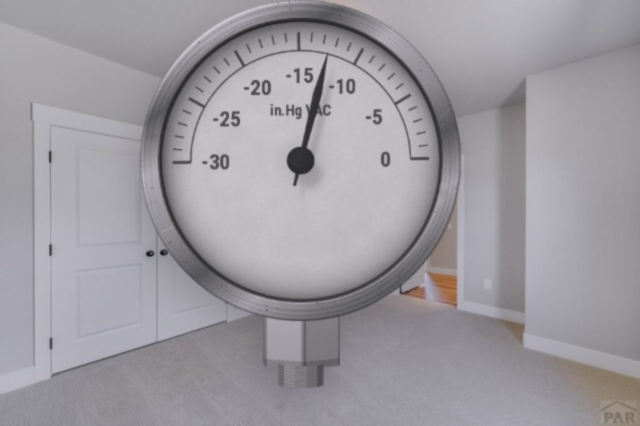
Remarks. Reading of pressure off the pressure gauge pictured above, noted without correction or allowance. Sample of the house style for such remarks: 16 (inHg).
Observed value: -12.5 (inHg)
